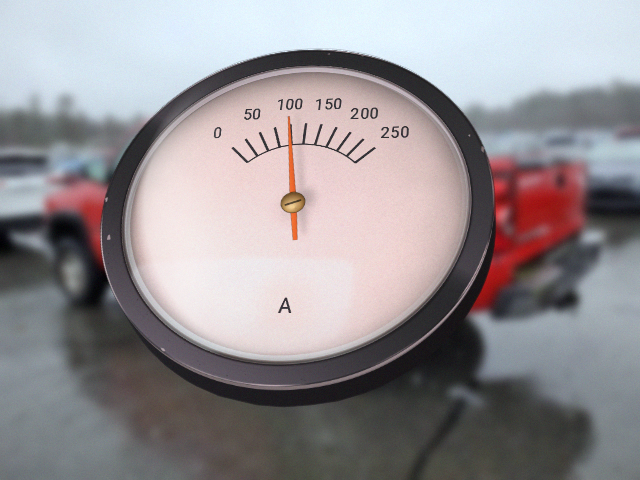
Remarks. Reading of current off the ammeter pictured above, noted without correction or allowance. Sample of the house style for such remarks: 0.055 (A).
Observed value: 100 (A)
